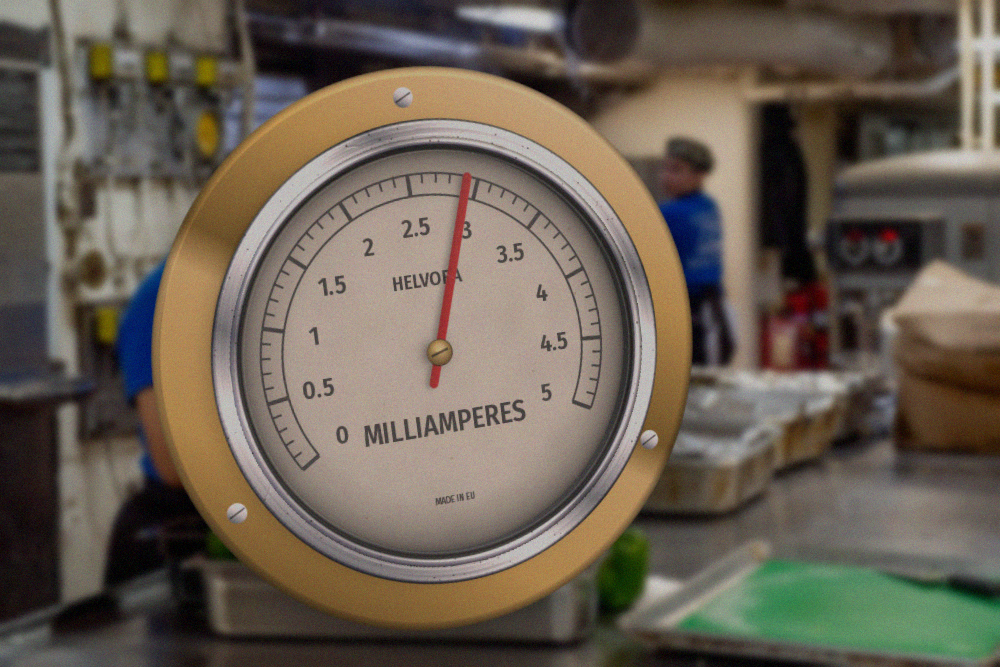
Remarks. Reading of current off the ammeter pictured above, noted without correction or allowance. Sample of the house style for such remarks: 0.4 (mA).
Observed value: 2.9 (mA)
